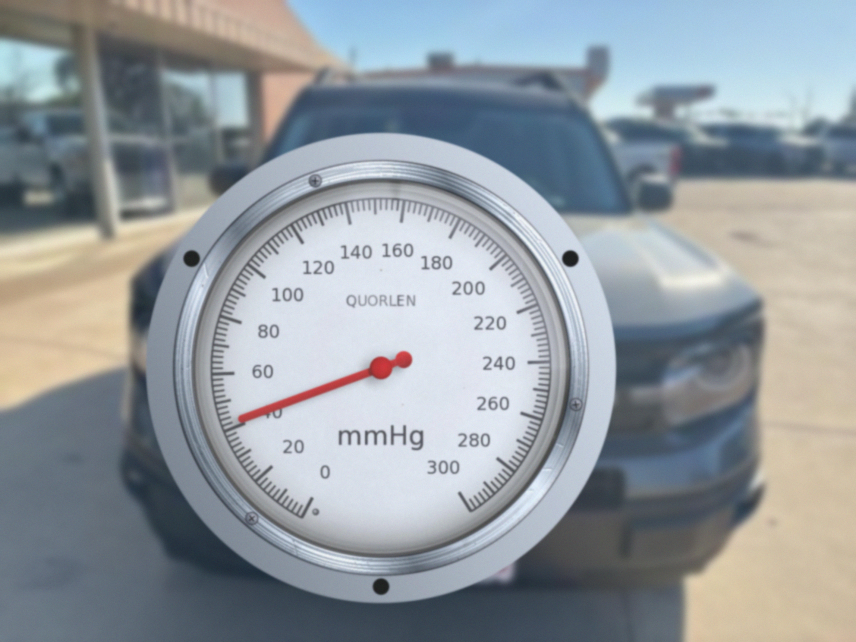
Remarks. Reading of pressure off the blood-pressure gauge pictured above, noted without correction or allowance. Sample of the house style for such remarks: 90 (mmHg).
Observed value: 42 (mmHg)
